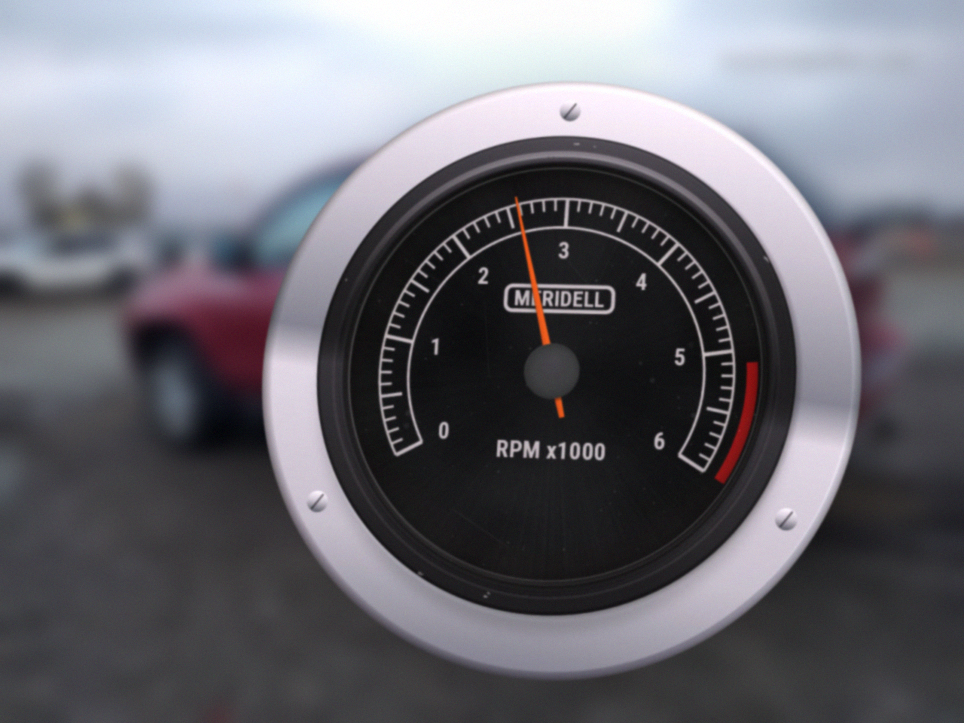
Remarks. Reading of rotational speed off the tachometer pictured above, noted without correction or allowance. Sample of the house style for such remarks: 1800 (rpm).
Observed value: 2600 (rpm)
